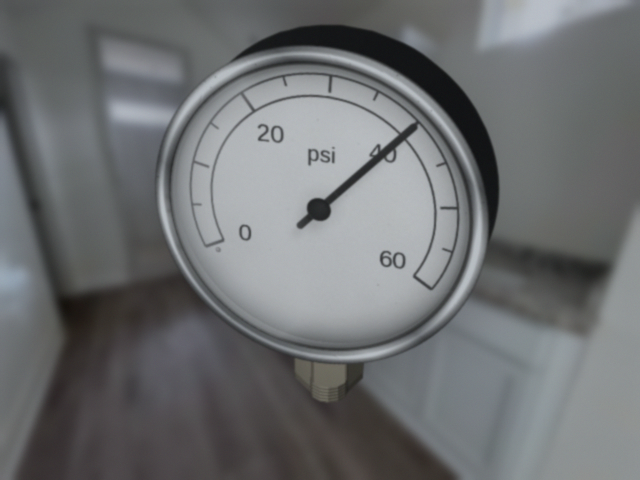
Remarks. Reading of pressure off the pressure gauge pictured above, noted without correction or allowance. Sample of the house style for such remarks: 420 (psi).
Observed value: 40 (psi)
